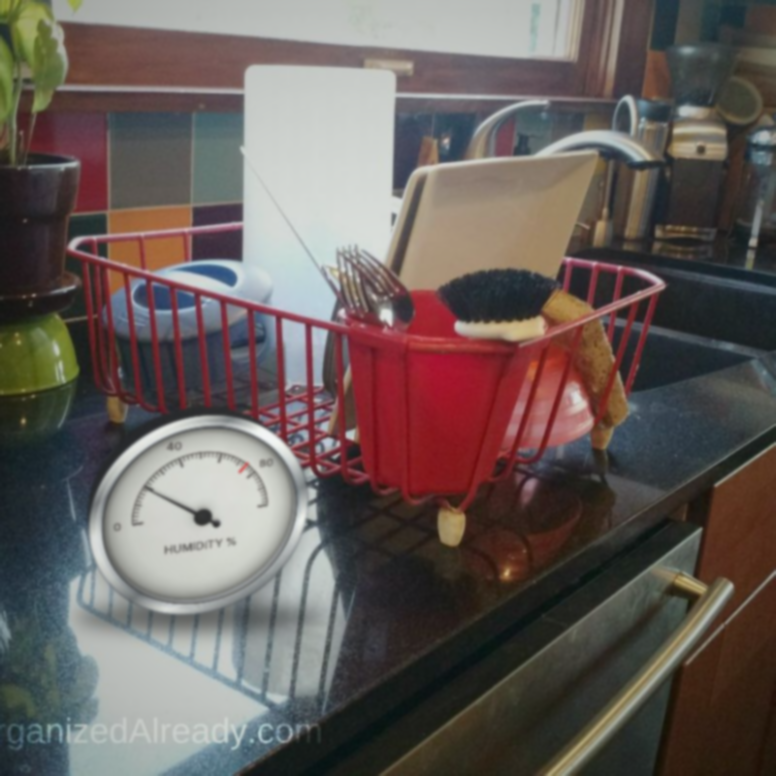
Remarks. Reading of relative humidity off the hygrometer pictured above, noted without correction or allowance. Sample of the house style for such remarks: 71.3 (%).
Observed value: 20 (%)
